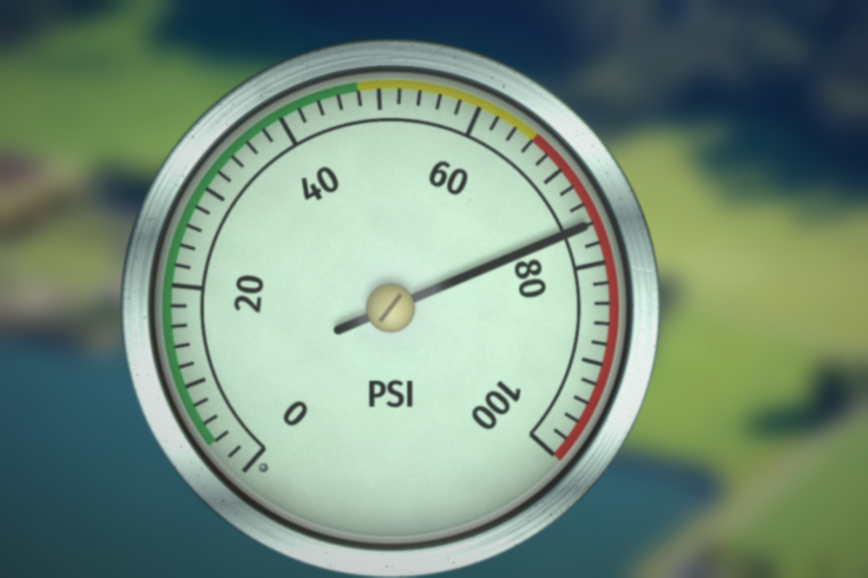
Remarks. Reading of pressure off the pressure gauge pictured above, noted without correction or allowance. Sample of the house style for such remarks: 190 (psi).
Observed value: 76 (psi)
